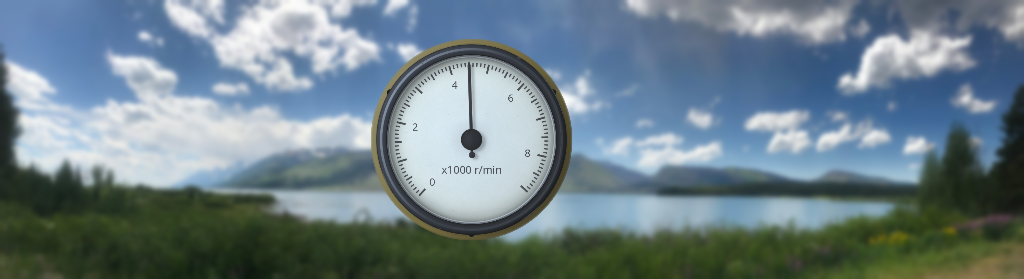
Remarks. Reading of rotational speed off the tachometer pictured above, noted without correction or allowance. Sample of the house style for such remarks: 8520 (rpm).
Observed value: 4500 (rpm)
